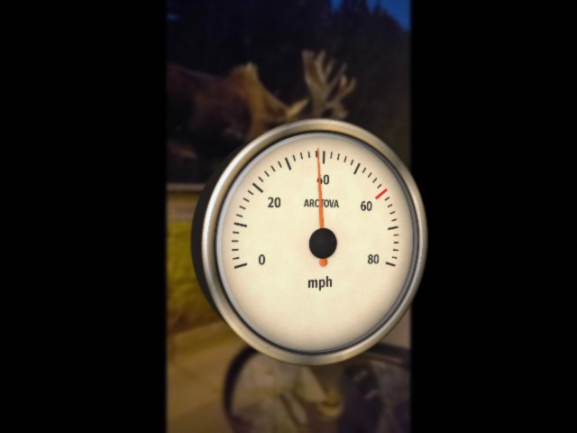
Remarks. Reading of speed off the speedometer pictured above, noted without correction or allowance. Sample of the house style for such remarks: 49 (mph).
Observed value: 38 (mph)
